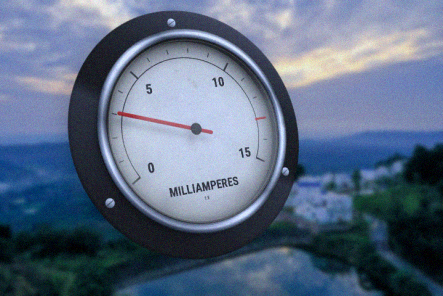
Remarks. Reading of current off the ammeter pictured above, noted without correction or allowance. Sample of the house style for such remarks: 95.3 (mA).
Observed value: 3 (mA)
